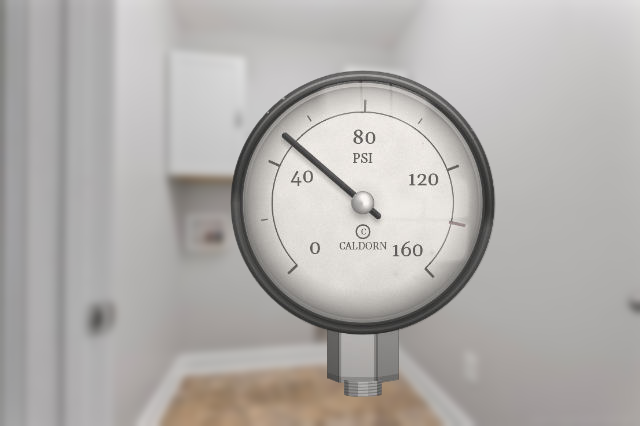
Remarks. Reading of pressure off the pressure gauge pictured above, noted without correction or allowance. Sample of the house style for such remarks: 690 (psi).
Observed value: 50 (psi)
